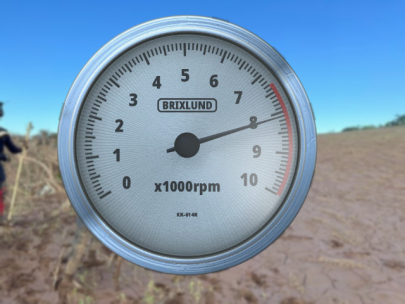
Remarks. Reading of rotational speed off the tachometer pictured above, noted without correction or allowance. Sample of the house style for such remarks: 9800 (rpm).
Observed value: 8100 (rpm)
